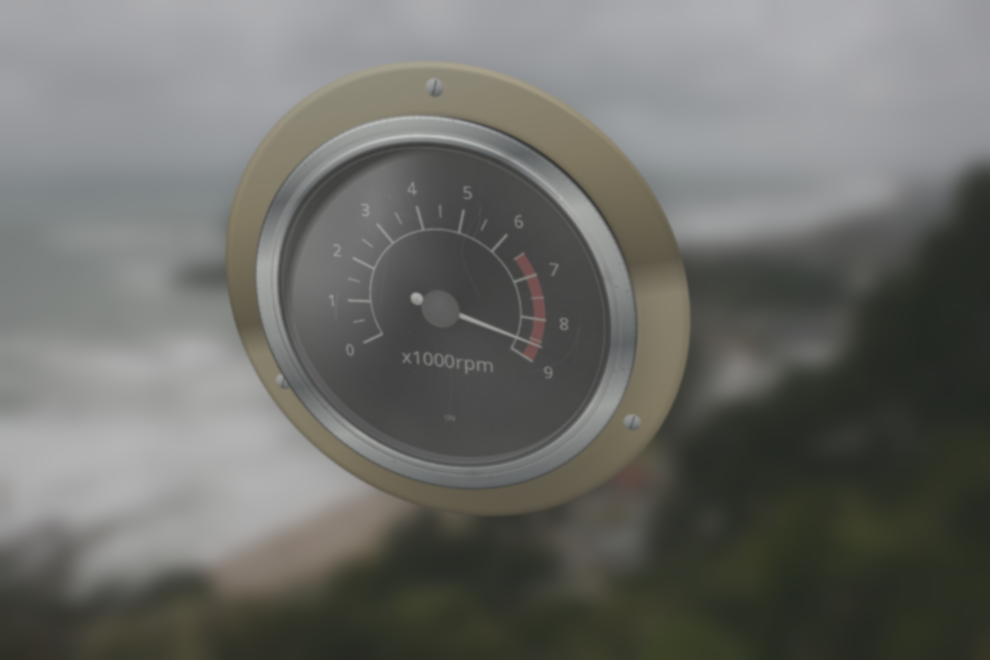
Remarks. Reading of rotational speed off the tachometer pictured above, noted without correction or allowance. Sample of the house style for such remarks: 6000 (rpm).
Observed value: 8500 (rpm)
